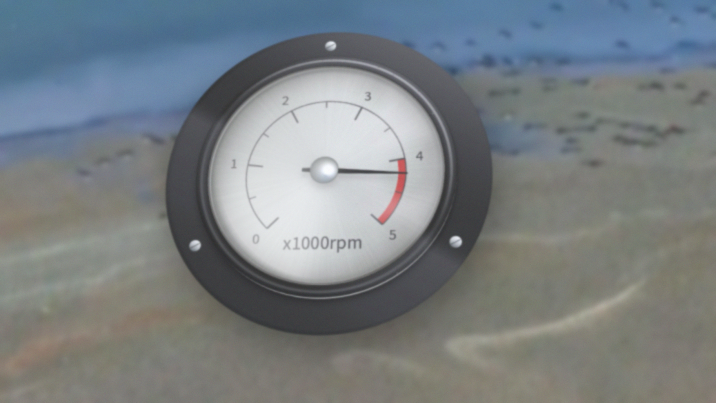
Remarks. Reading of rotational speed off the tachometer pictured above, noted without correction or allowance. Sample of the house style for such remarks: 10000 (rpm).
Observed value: 4250 (rpm)
